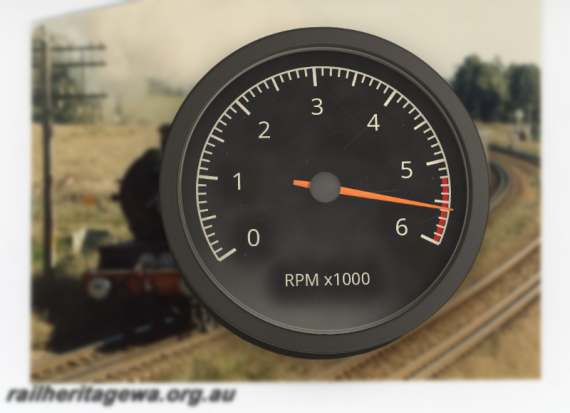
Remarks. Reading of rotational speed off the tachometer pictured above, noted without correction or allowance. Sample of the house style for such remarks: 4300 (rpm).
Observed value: 5600 (rpm)
